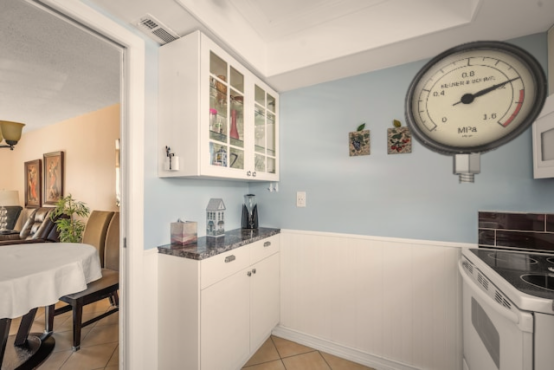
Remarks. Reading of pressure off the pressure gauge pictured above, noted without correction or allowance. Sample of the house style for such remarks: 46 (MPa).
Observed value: 1.2 (MPa)
